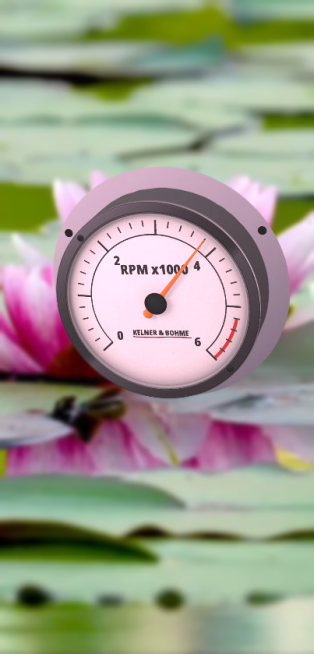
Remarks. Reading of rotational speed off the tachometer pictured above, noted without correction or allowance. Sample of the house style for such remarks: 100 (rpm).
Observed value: 3800 (rpm)
